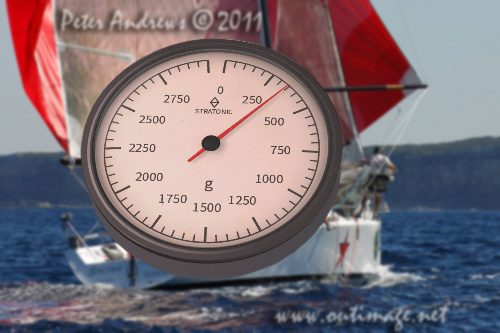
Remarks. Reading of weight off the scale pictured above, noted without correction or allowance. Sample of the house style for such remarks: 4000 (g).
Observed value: 350 (g)
